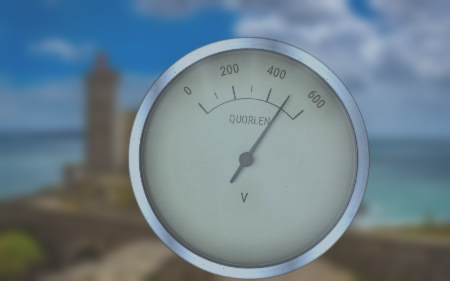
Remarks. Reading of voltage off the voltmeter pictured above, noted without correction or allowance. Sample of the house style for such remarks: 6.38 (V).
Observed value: 500 (V)
